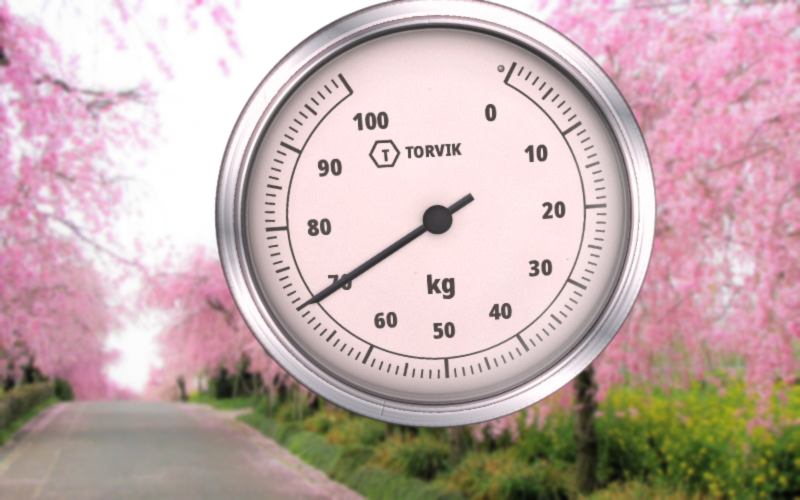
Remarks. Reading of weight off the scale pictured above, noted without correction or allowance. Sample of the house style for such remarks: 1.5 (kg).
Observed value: 70 (kg)
